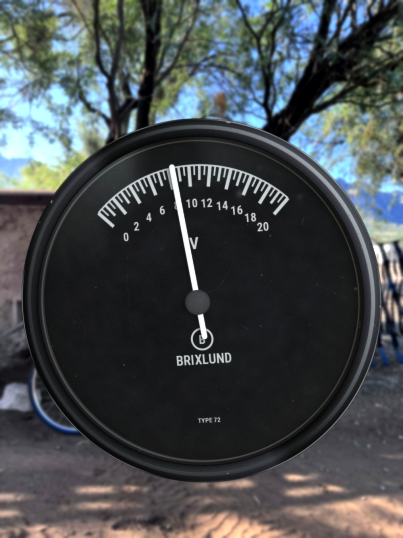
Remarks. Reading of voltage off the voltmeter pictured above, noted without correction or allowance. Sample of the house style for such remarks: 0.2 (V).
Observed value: 8.5 (V)
